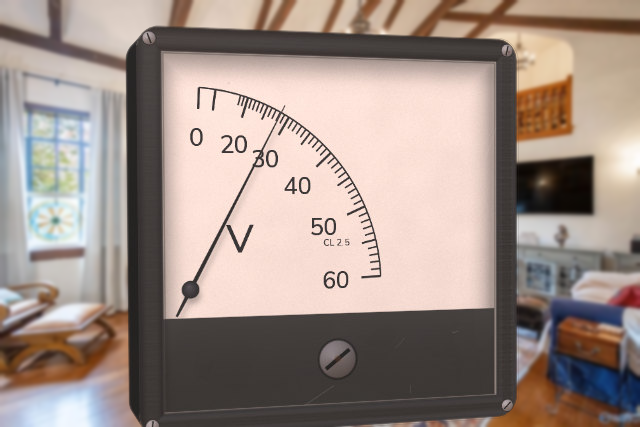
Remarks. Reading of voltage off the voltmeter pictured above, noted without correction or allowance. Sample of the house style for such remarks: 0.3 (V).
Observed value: 28 (V)
